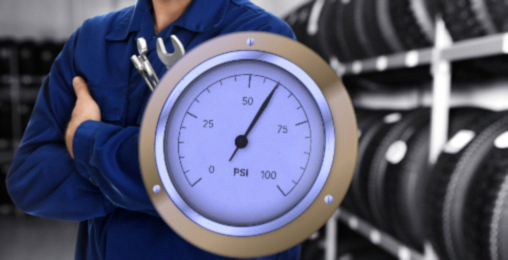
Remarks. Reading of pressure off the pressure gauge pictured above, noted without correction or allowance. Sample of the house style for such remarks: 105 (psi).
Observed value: 60 (psi)
